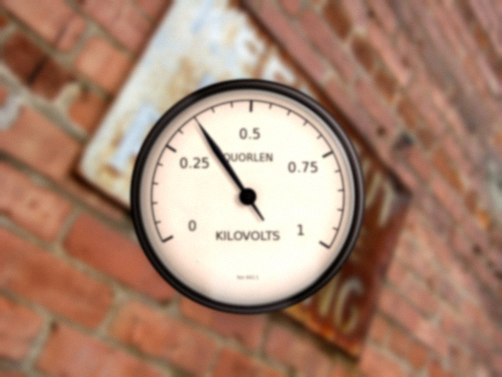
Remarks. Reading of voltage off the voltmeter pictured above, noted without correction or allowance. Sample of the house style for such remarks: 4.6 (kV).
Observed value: 0.35 (kV)
